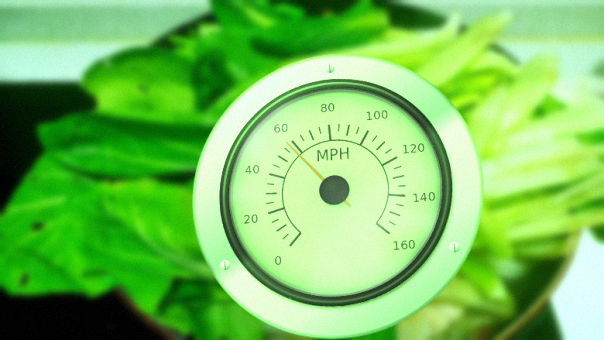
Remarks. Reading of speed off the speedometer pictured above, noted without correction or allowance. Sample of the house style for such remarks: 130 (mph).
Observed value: 57.5 (mph)
